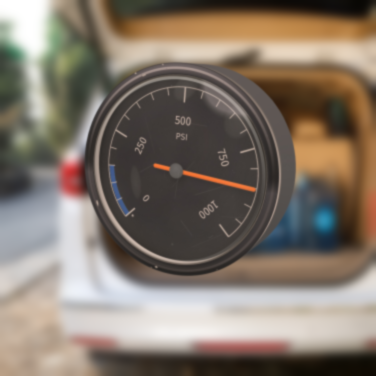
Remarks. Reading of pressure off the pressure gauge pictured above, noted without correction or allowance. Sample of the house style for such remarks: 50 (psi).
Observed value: 850 (psi)
